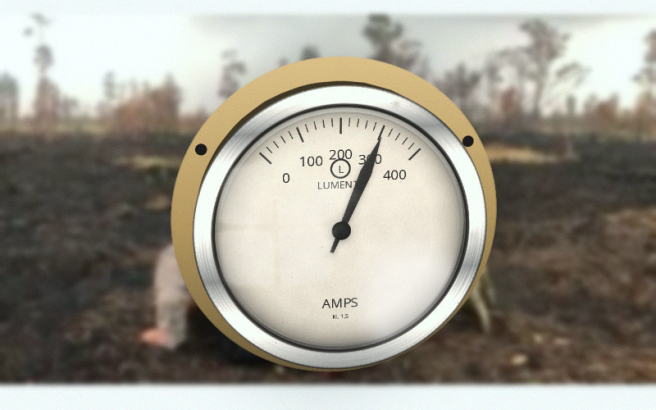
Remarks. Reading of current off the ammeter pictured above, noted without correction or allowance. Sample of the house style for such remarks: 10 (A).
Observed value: 300 (A)
